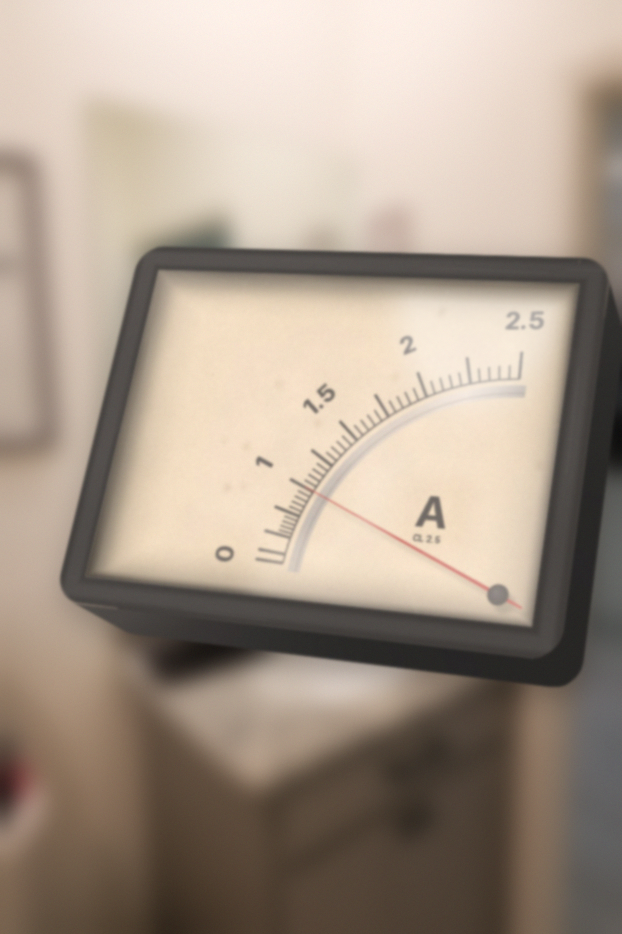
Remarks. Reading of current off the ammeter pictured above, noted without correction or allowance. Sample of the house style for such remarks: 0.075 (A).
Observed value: 1 (A)
